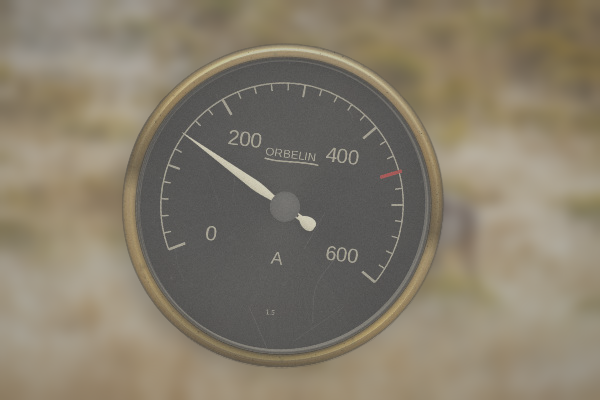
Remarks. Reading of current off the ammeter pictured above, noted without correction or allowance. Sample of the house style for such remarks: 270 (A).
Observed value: 140 (A)
